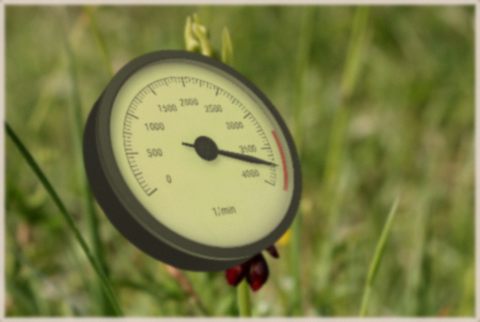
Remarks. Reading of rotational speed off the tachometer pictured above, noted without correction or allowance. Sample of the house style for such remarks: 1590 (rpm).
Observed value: 3750 (rpm)
